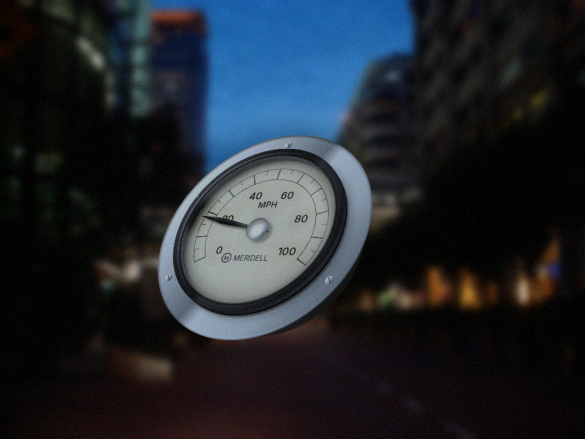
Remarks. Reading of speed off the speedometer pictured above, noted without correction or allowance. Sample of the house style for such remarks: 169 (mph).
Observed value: 17.5 (mph)
